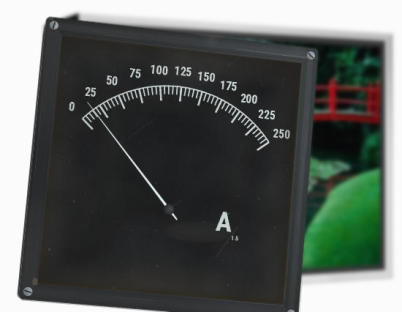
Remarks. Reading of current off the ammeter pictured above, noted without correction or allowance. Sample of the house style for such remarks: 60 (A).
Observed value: 15 (A)
